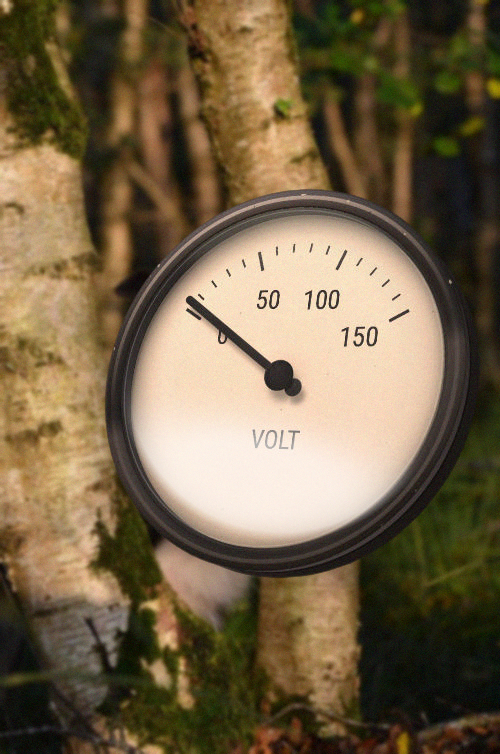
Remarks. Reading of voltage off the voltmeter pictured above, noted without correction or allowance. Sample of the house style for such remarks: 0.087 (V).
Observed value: 5 (V)
